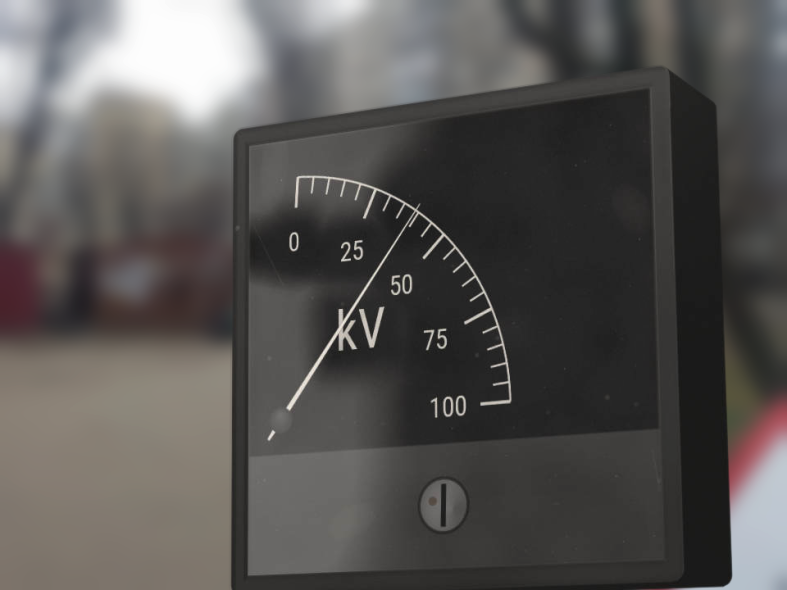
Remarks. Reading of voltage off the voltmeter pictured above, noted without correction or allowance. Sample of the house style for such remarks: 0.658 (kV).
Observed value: 40 (kV)
